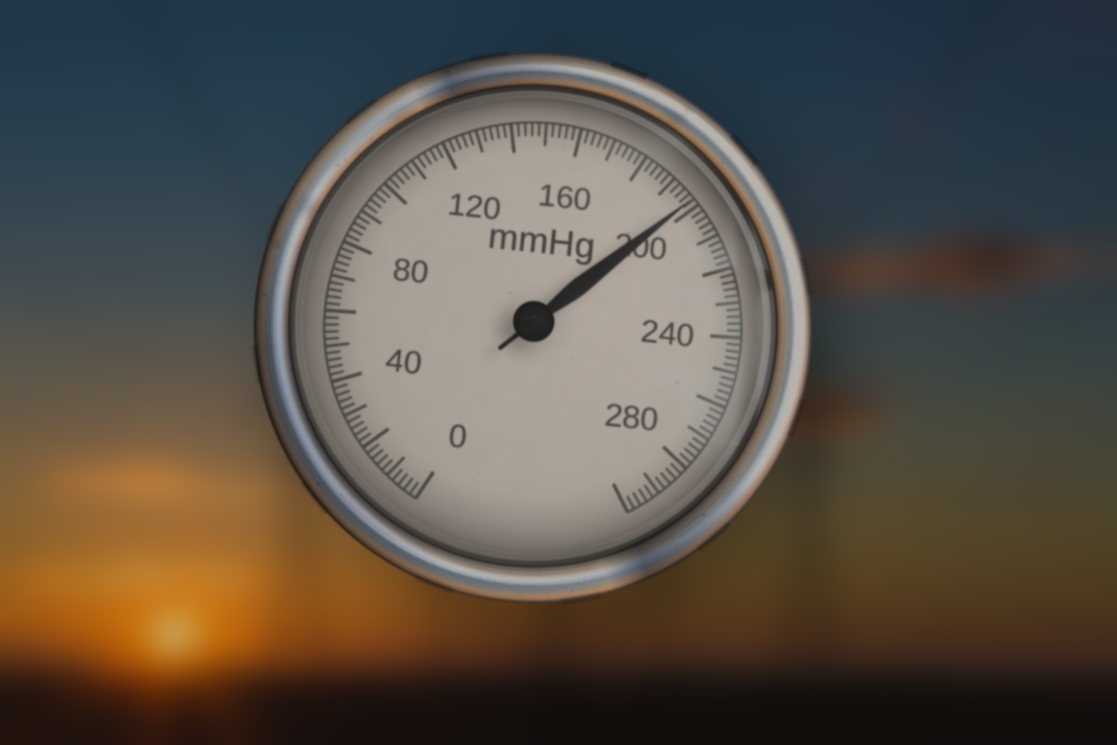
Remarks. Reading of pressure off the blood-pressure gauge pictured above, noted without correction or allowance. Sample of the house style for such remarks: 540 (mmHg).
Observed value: 198 (mmHg)
